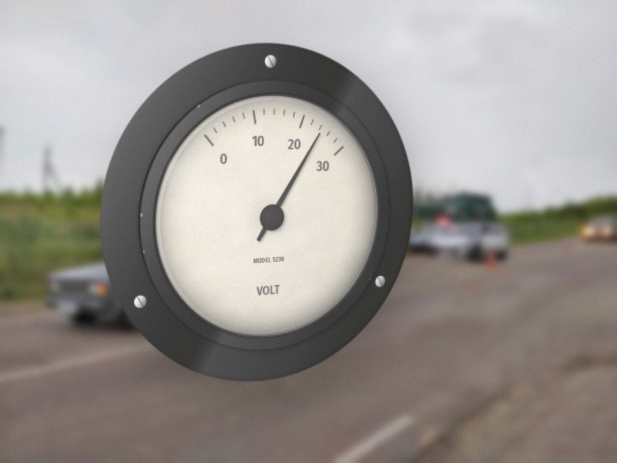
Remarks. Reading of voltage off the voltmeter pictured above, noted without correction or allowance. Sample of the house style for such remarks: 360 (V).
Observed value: 24 (V)
